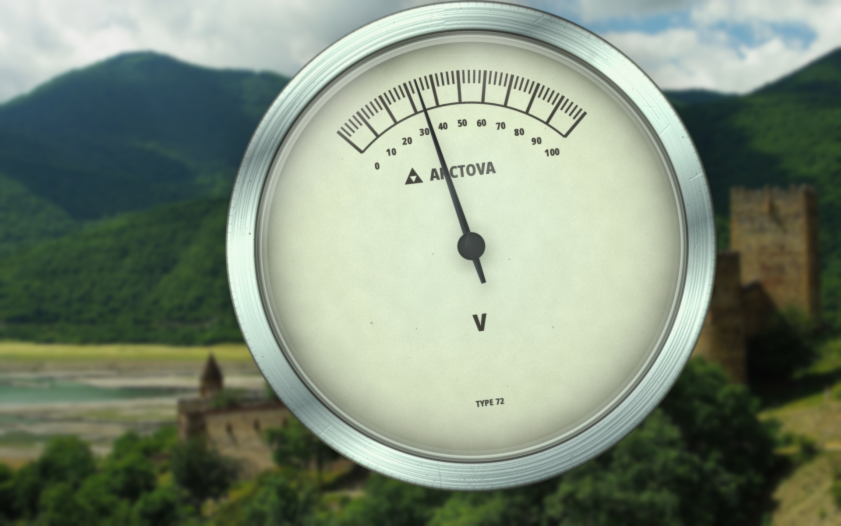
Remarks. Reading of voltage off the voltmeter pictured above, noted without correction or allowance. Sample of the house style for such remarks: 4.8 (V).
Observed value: 34 (V)
